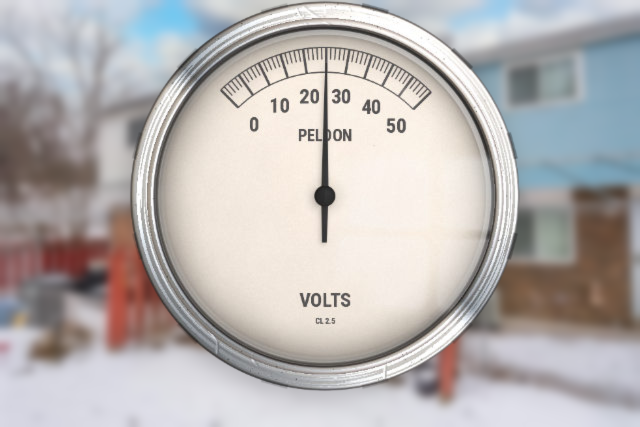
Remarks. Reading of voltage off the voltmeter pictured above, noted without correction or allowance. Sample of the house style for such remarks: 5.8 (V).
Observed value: 25 (V)
